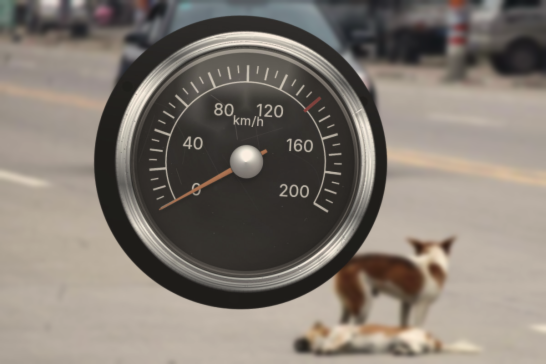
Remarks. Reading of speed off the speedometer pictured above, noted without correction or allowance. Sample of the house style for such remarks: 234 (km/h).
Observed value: 0 (km/h)
